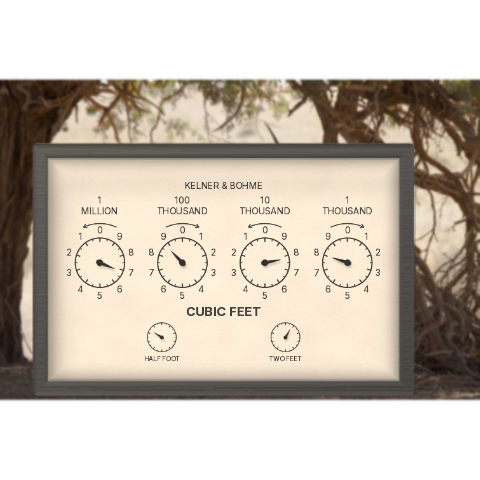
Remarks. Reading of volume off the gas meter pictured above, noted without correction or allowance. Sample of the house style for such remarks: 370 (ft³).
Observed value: 687800 (ft³)
